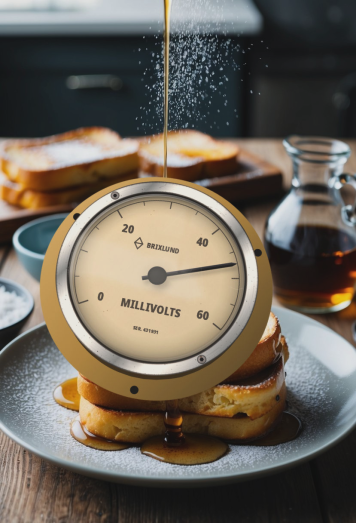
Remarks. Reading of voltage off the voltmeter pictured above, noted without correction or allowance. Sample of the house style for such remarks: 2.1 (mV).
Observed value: 47.5 (mV)
